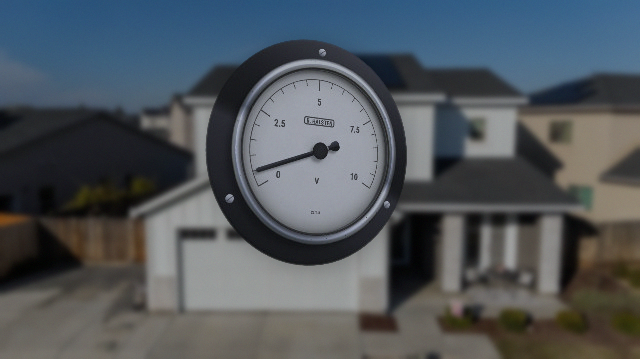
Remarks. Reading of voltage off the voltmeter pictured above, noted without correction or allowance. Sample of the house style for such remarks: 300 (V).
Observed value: 0.5 (V)
